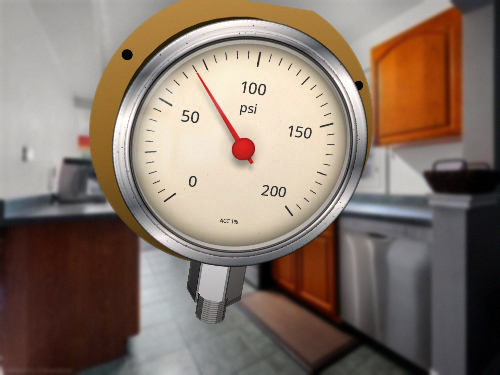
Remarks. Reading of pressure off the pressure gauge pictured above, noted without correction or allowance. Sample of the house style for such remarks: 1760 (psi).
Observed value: 70 (psi)
